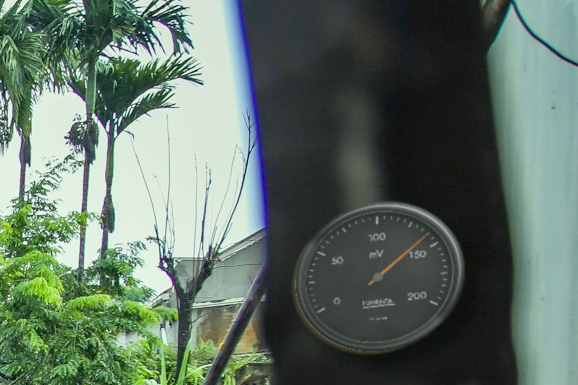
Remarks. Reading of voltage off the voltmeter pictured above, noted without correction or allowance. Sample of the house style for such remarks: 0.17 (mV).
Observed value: 140 (mV)
